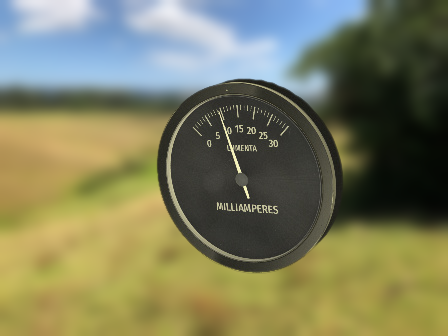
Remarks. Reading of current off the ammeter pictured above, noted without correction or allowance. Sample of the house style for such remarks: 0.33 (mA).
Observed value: 10 (mA)
